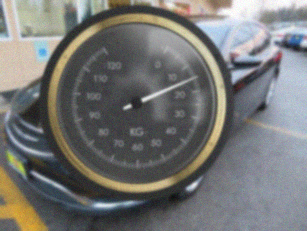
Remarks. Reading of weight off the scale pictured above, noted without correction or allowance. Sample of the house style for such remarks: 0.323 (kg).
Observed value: 15 (kg)
